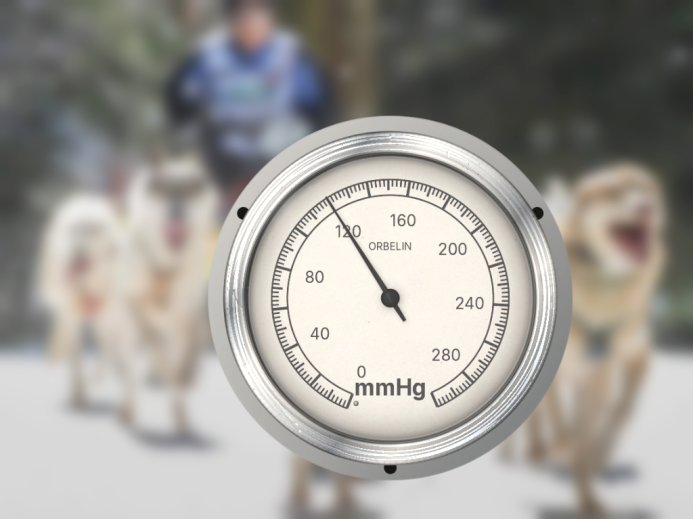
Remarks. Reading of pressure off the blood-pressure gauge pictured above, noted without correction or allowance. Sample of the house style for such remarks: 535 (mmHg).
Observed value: 120 (mmHg)
